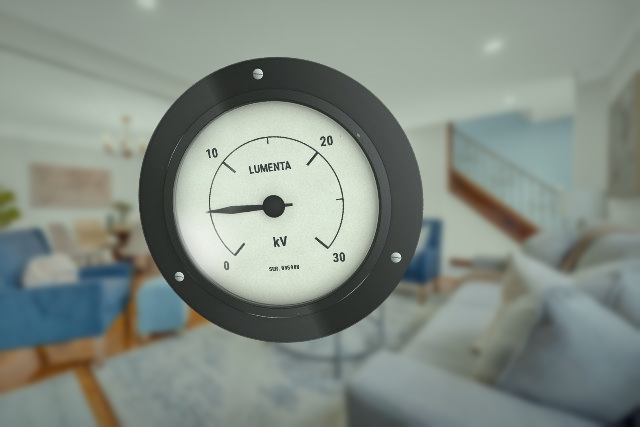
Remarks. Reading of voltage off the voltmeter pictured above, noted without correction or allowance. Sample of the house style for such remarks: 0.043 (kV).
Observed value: 5 (kV)
